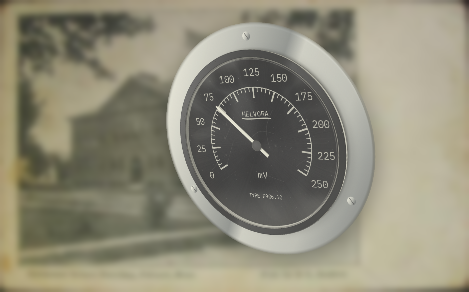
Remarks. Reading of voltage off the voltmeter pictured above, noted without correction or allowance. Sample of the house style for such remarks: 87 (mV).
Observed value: 75 (mV)
